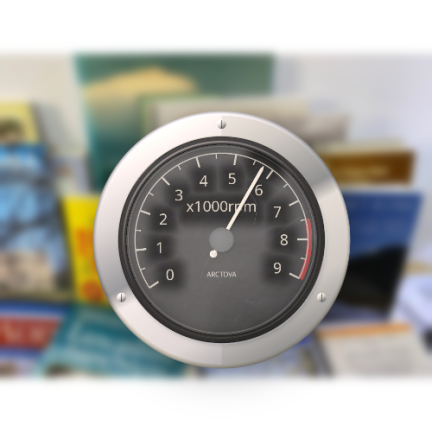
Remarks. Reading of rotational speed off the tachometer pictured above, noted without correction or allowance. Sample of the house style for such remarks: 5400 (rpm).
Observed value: 5750 (rpm)
